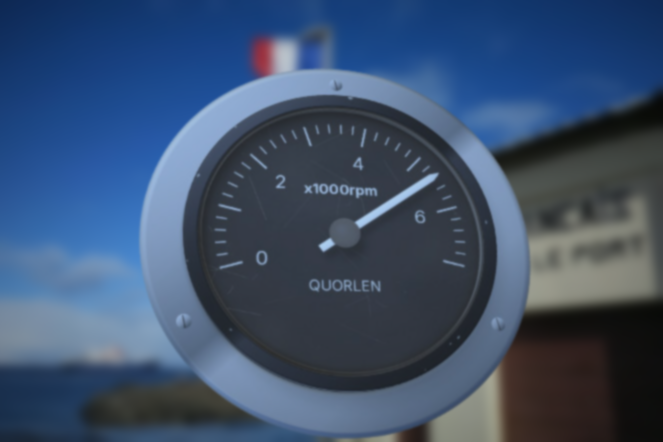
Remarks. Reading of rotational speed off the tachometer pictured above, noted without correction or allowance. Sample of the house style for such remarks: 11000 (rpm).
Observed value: 5400 (rpm)
